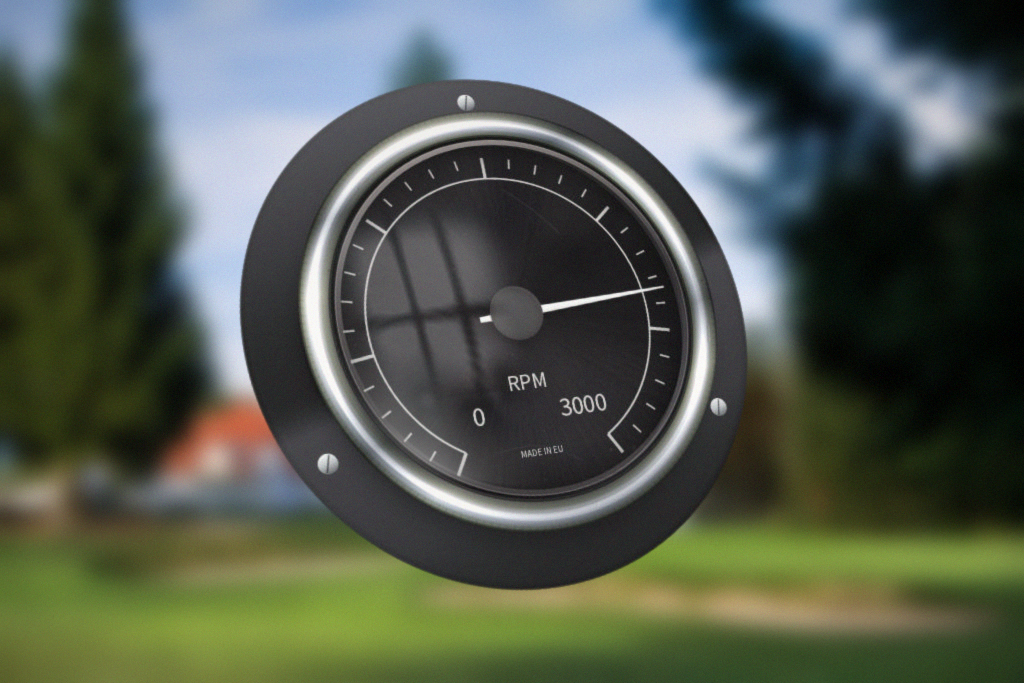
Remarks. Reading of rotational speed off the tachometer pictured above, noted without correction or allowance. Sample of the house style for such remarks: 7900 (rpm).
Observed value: 2350 (rpm)
